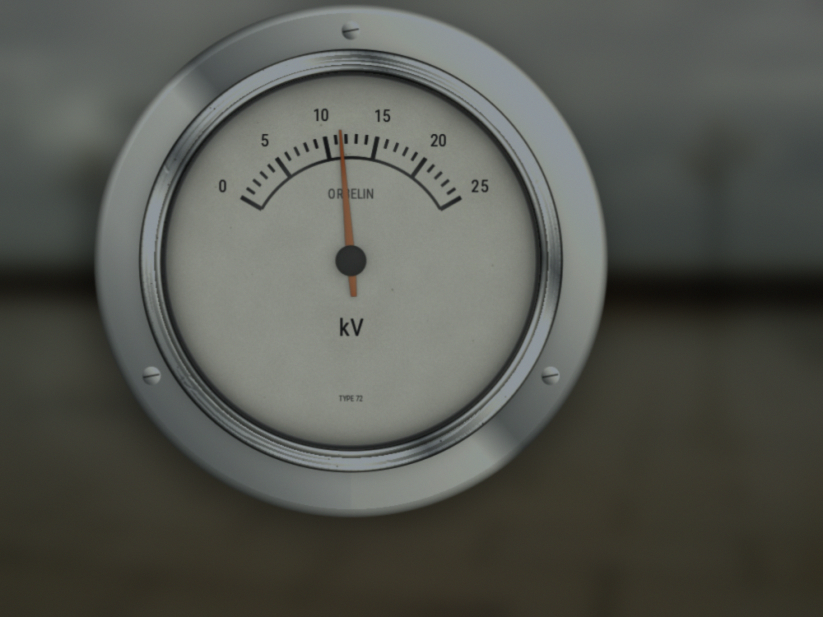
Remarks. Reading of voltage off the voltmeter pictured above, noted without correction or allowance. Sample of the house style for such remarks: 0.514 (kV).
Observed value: 11.5 (kV)
